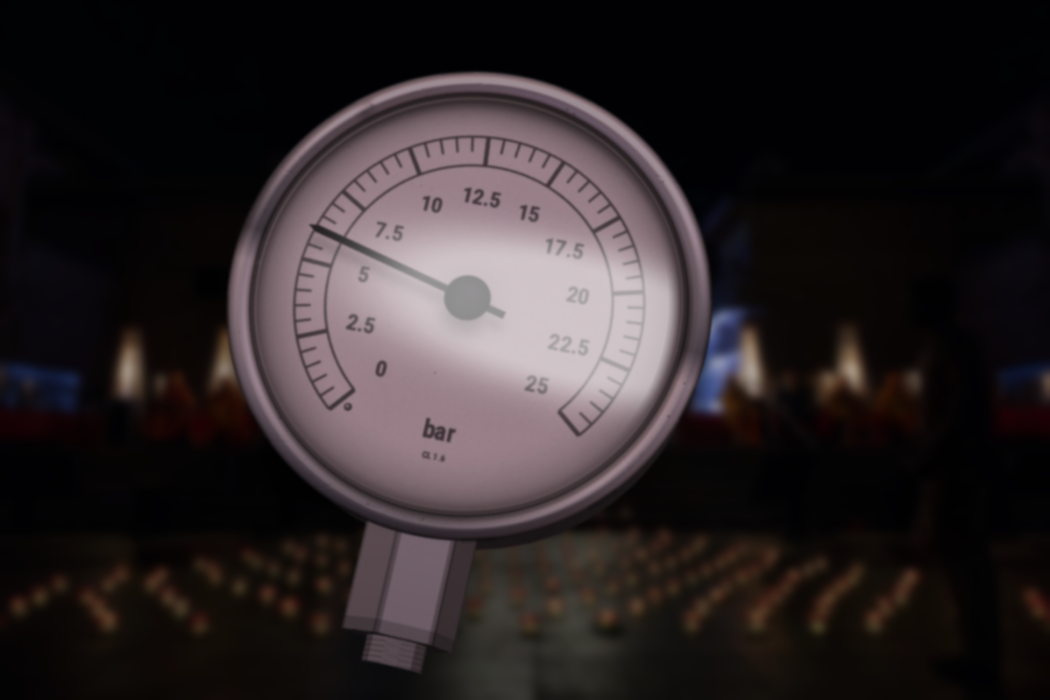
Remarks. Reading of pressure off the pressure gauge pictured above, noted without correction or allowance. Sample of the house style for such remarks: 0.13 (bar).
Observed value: 6 (bar)
